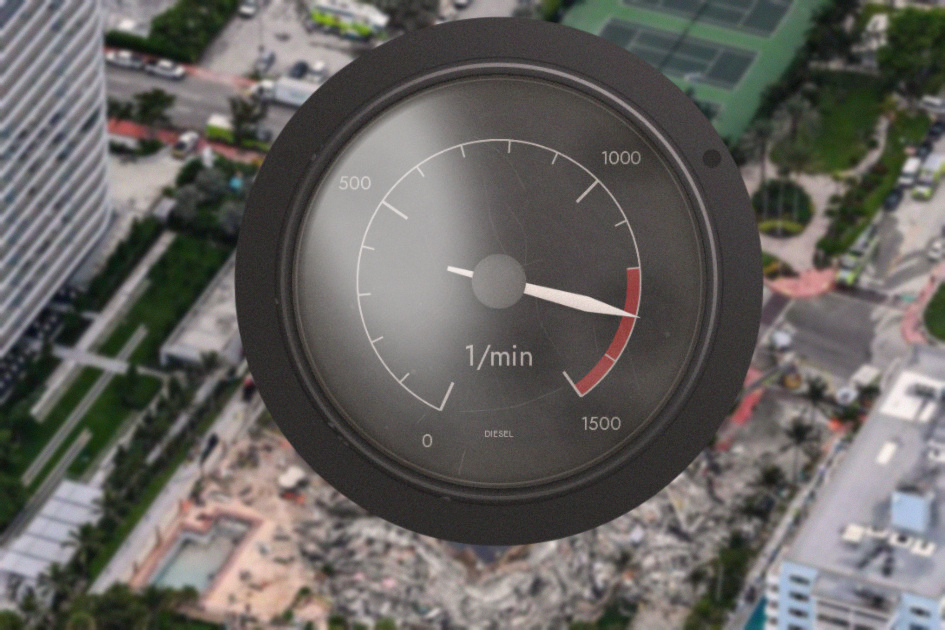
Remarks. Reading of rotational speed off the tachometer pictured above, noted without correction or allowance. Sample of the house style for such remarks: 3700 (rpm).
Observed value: 1300 (rpm)
